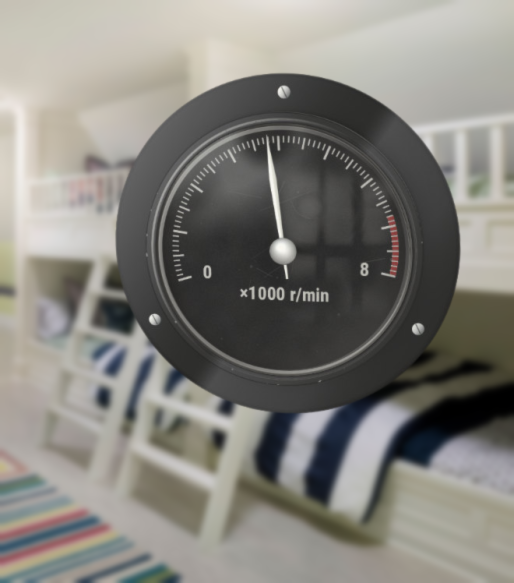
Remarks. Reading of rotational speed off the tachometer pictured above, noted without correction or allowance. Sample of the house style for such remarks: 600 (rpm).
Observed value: 3800 (rpm)
